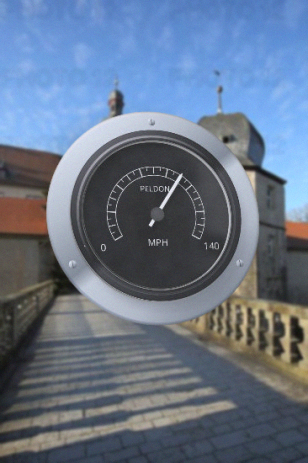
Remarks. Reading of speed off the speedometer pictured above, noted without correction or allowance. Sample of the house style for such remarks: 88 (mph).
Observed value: 90 (mph)
